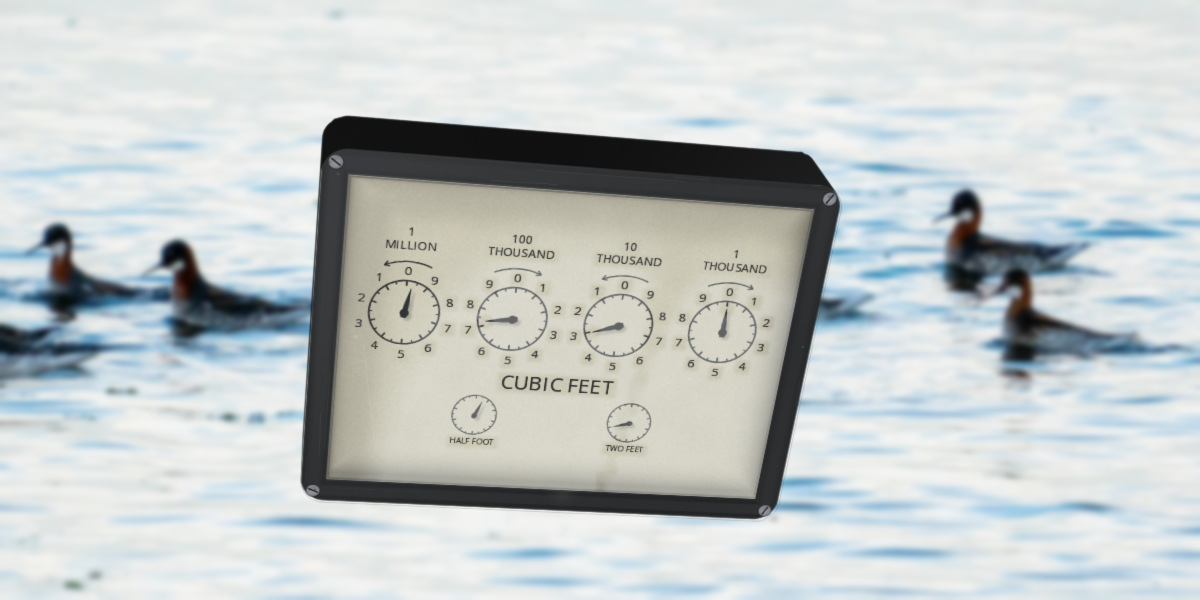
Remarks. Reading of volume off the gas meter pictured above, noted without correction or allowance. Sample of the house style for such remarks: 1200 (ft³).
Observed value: 973000 (ft³)
